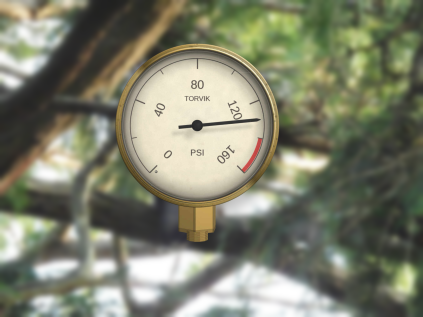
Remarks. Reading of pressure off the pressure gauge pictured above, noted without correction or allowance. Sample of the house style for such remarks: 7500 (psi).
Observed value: 130 (psi)
